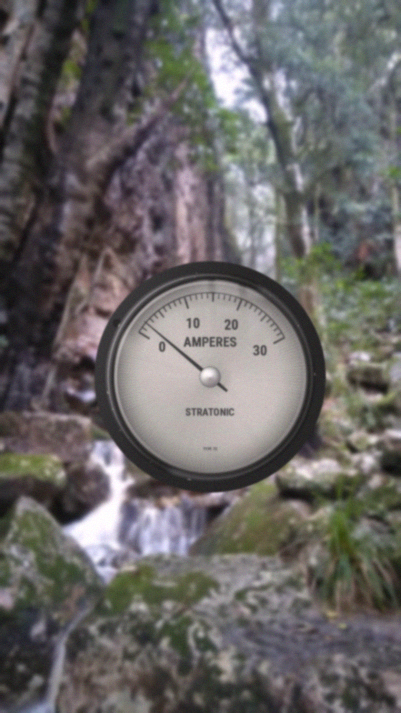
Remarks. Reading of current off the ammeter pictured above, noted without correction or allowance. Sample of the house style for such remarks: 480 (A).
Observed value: 2 (A)
